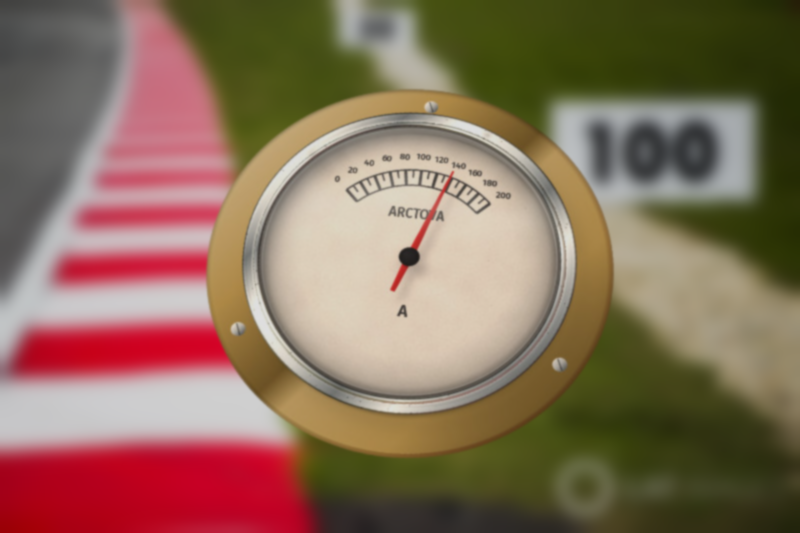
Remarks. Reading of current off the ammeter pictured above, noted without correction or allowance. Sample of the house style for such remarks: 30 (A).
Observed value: 140 (A)
